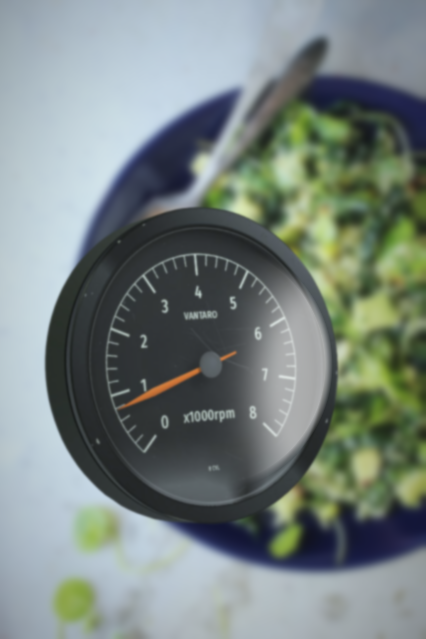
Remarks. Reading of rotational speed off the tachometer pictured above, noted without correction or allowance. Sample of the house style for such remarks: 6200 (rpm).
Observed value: 800 (rpm)
